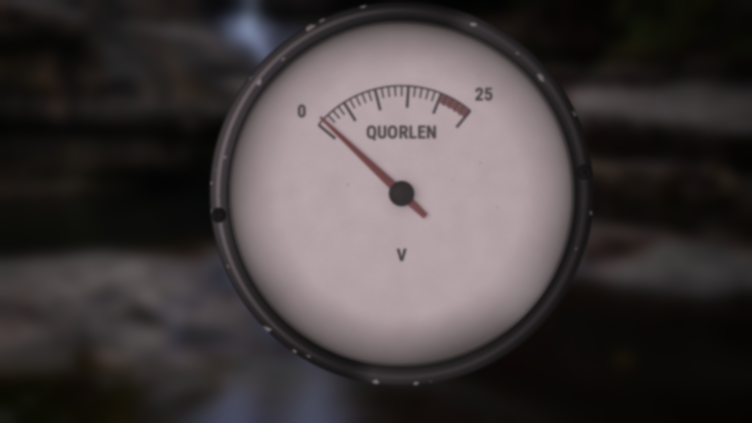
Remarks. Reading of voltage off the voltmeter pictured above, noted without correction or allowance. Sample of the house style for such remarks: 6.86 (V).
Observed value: 1 (V)
